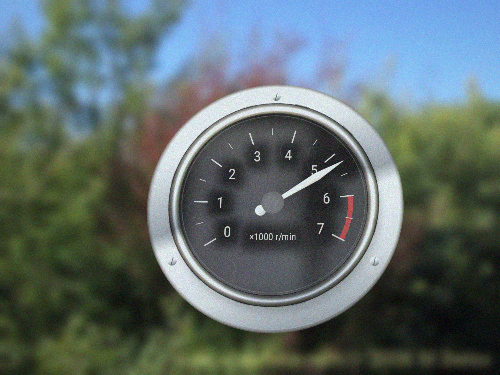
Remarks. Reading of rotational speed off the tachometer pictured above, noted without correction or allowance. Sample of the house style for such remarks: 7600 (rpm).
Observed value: 5250 (rpm)
